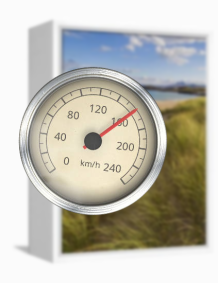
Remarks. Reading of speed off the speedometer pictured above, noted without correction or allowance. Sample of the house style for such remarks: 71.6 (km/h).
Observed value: 160 (km/h)
